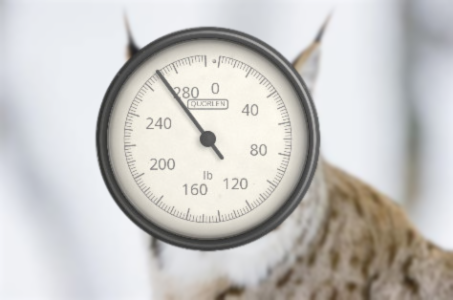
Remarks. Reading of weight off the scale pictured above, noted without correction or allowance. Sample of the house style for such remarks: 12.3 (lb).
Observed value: 270 (lb)
